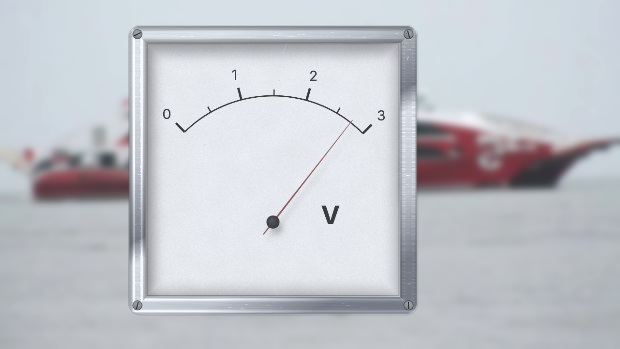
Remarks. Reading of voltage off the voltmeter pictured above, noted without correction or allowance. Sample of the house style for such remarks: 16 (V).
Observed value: 2.75 (V)
